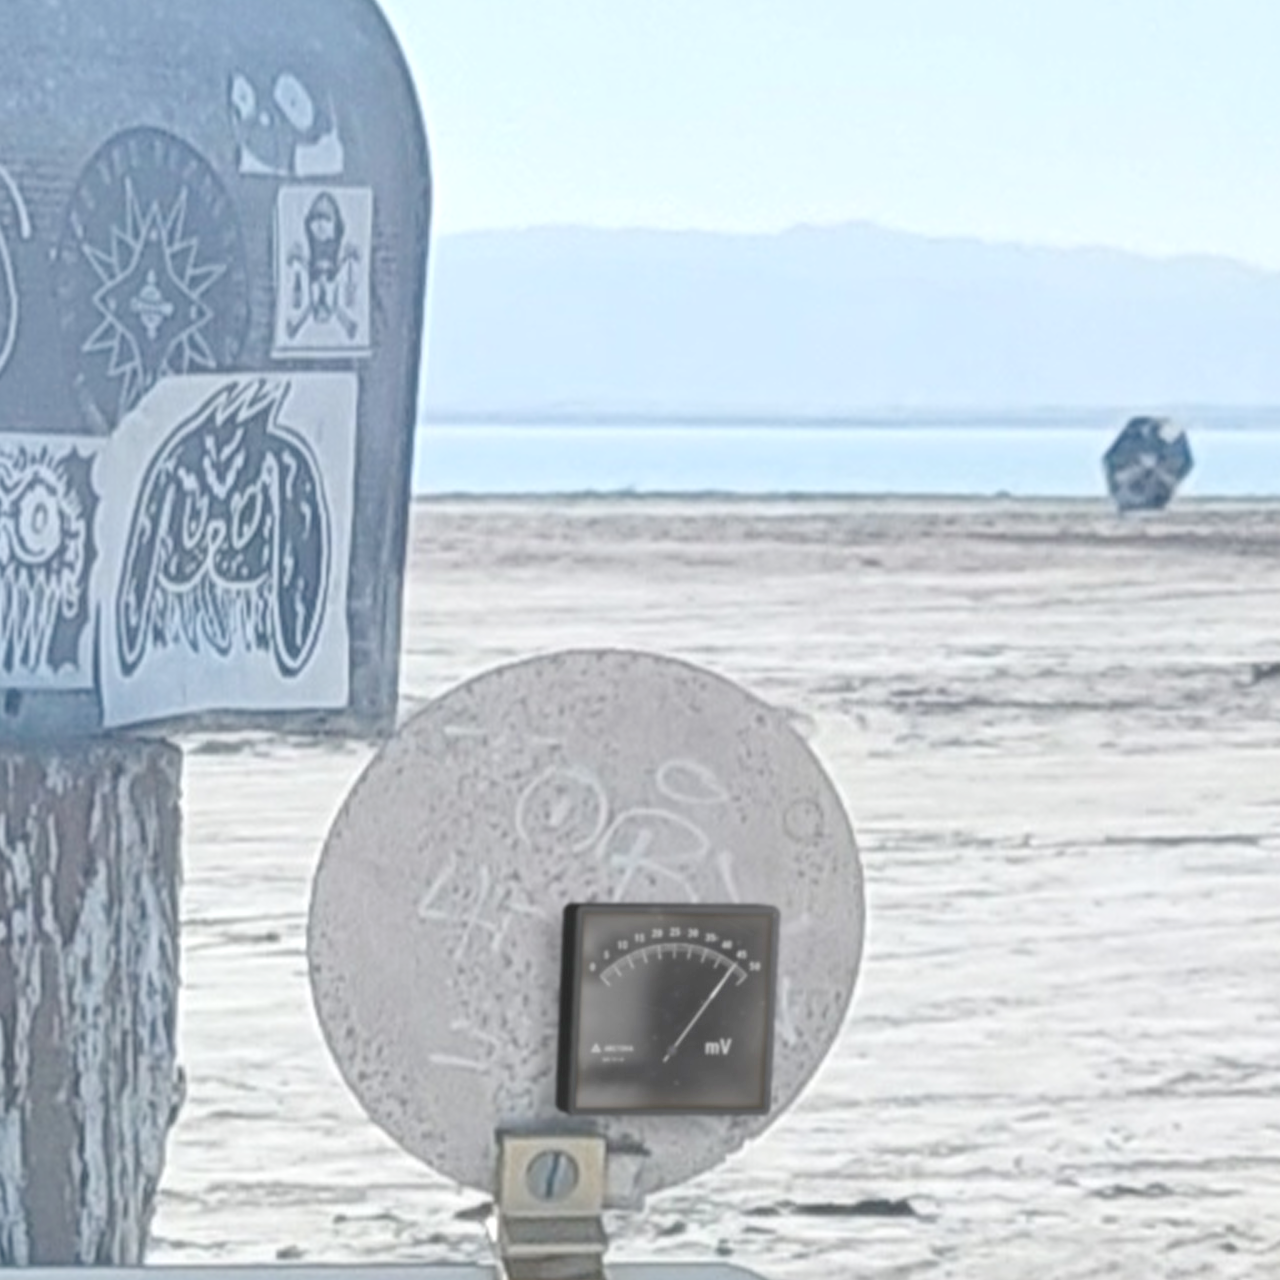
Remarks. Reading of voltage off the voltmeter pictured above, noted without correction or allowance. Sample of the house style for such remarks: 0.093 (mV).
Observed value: 45 (mV)
